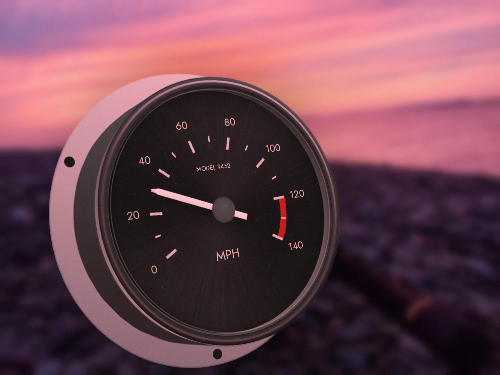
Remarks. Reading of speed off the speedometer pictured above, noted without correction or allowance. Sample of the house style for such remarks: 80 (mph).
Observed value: 30 (mph)
